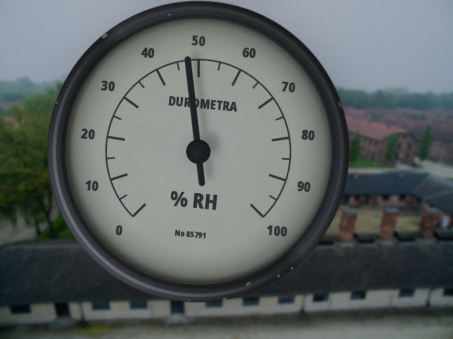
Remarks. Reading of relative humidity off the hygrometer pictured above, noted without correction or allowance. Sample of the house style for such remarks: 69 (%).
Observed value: 47.5 (%)
